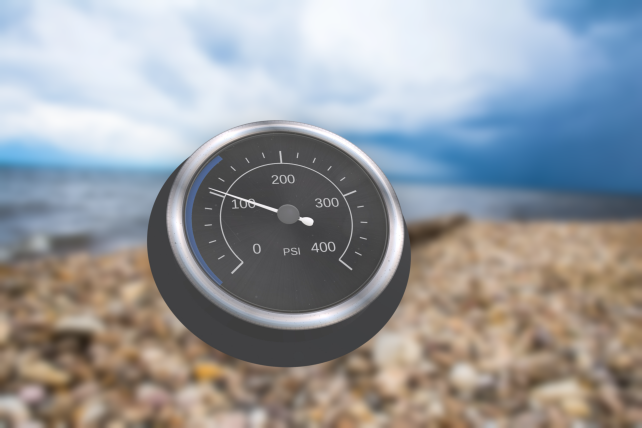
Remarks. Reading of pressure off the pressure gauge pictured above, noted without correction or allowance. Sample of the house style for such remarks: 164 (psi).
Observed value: 100 (psi)
